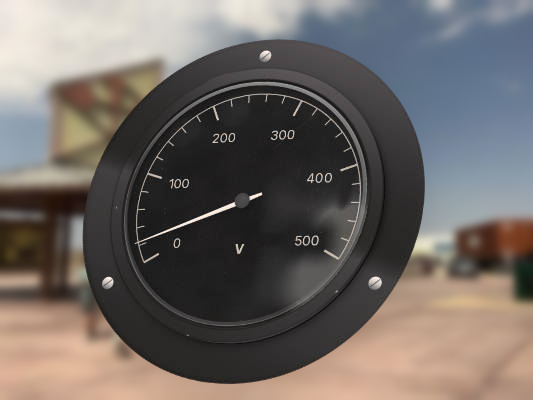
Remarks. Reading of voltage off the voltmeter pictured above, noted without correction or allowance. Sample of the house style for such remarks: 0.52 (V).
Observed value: 20 (V)
